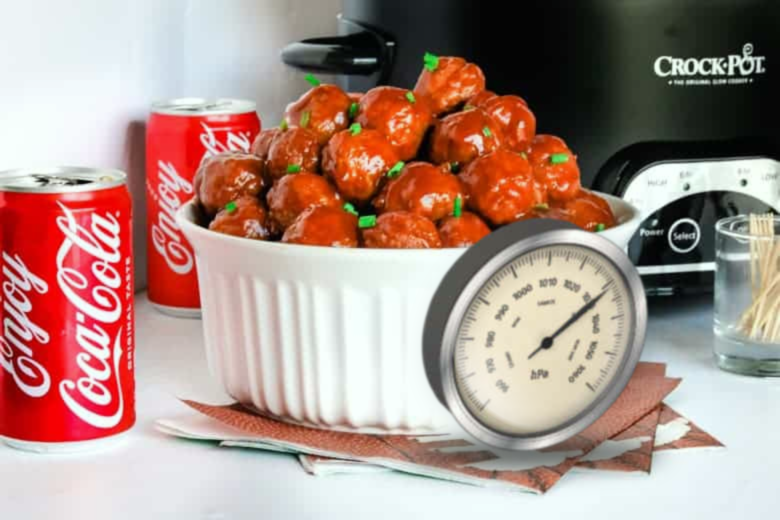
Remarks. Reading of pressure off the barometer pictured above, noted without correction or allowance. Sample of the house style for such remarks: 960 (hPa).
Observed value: 1030 (hPa)
